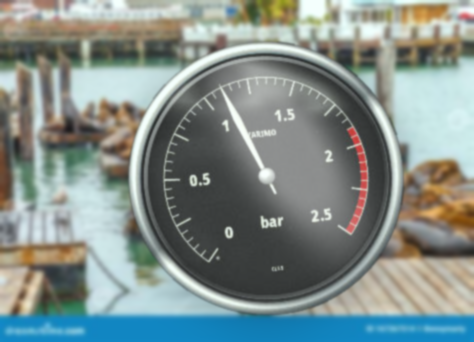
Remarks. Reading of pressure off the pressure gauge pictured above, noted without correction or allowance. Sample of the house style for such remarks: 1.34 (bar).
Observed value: 1.1 (bar)
